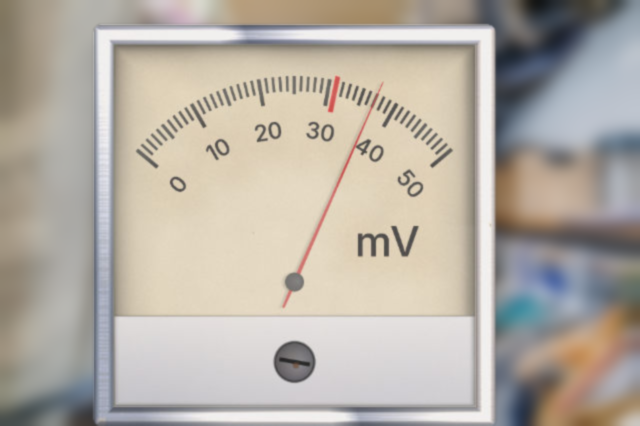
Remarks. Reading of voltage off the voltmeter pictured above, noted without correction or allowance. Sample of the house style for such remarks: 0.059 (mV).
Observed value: 37 (mV)
